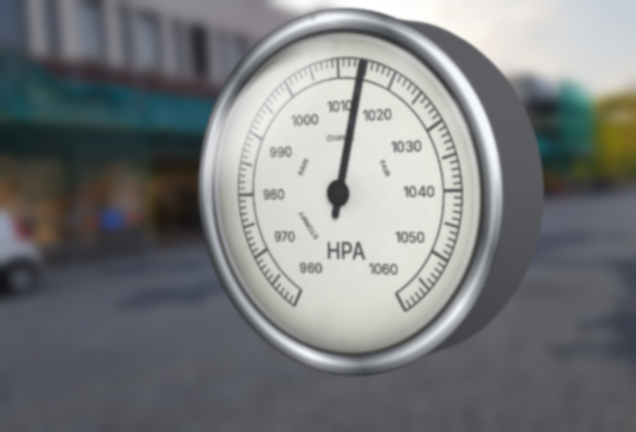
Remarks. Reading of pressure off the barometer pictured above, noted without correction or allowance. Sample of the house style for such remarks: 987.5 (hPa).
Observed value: 1015 (hPa)
